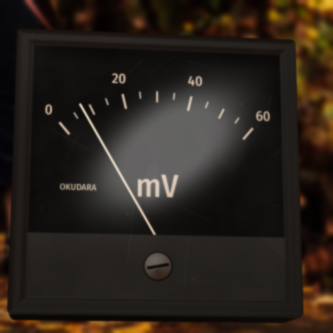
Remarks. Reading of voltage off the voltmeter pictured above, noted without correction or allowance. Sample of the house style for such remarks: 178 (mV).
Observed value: 7.5 (mV)
